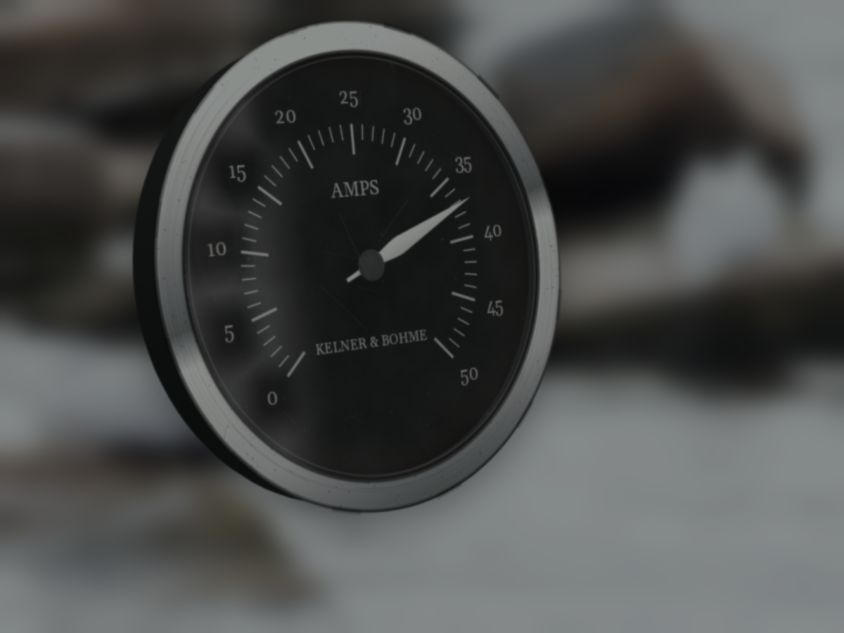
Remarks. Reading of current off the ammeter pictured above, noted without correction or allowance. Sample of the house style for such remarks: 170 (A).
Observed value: 37 (A)
